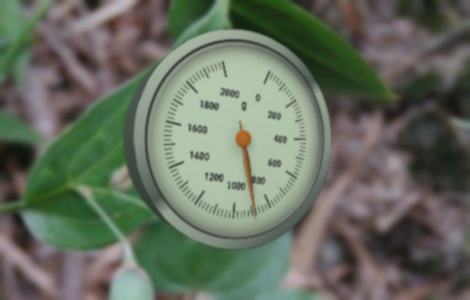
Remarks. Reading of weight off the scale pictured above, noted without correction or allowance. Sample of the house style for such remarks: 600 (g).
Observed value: 900 (g)
